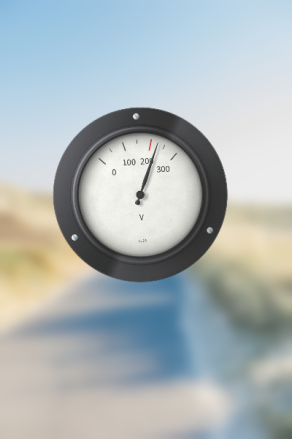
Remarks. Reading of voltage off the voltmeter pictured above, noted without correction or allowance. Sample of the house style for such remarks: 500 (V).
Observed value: 225 (V)
